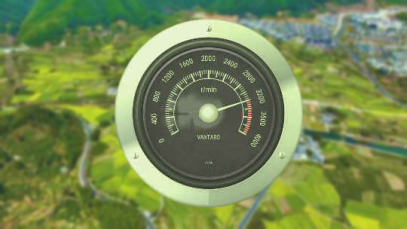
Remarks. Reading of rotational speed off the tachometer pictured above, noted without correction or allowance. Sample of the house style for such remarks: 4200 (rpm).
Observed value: 3200 (rpm)
